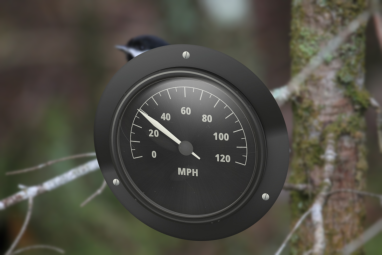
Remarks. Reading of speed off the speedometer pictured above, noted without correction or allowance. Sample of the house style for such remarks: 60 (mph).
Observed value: 30 (mph)
